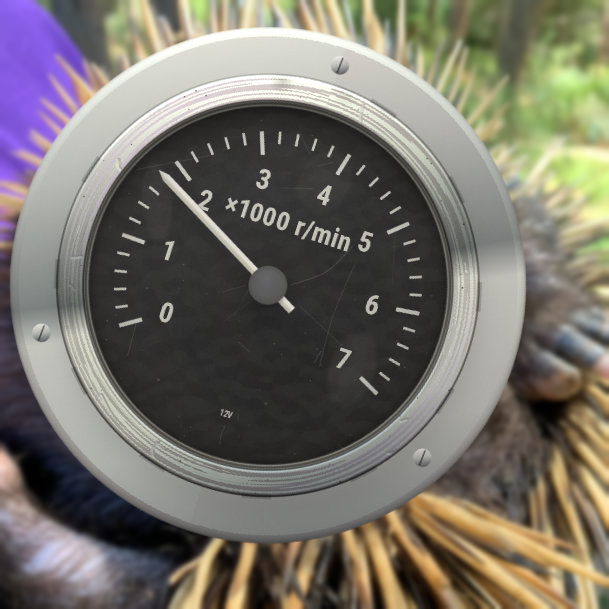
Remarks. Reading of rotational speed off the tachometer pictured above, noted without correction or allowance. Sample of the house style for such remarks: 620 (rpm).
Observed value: 1800 (rpm)
